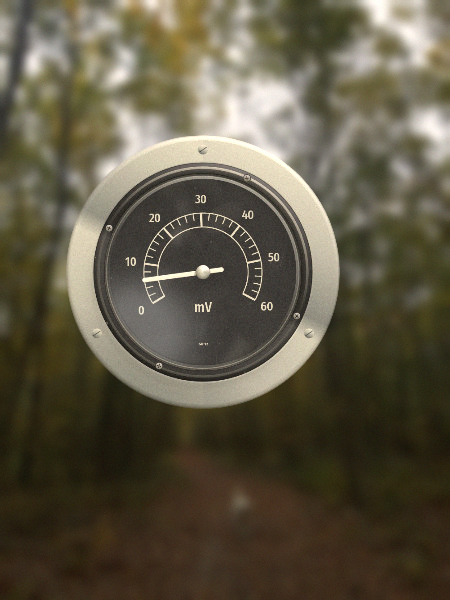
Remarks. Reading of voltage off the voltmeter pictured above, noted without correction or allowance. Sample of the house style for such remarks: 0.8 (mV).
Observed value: 6 (mV)
